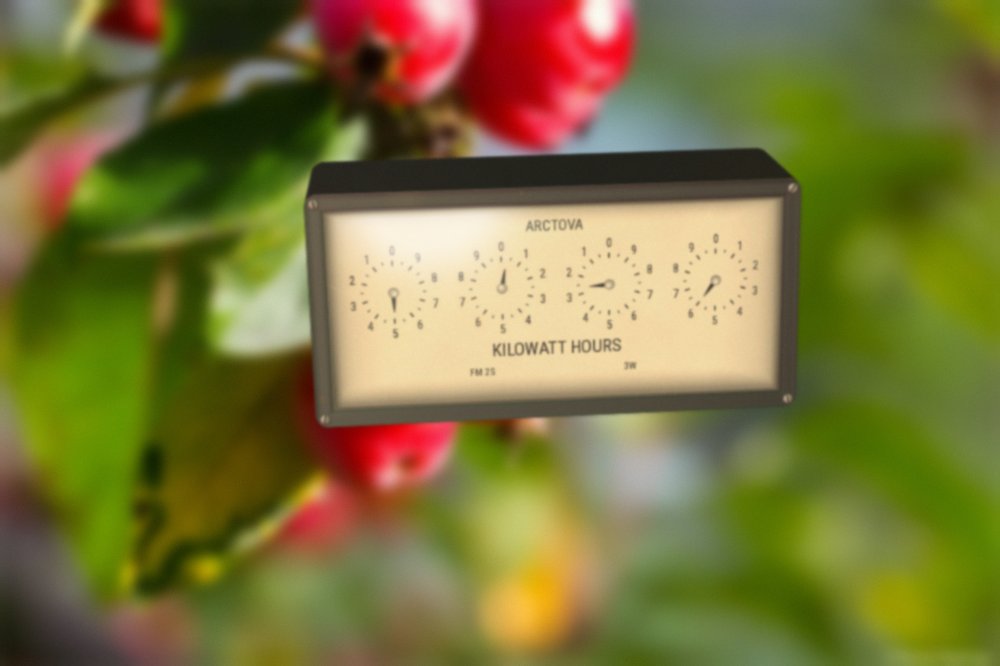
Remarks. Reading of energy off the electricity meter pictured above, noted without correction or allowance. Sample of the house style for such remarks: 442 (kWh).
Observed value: 5026 (kWh)
